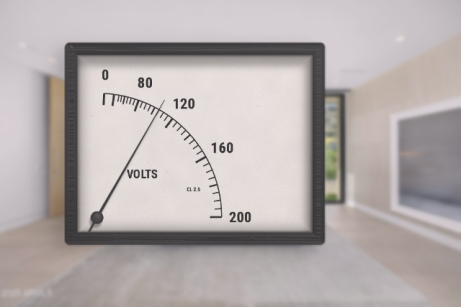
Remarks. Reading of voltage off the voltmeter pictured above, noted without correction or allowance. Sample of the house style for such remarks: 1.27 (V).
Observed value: 105 (V)
